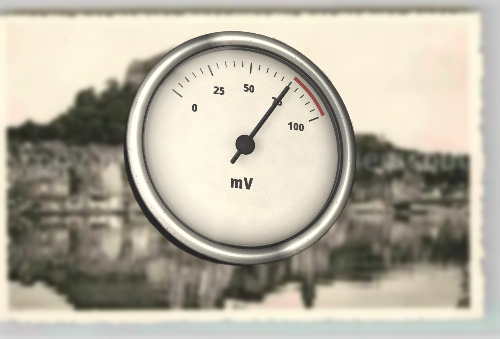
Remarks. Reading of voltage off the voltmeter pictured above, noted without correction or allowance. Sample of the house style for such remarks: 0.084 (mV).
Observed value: 75 (mV)
